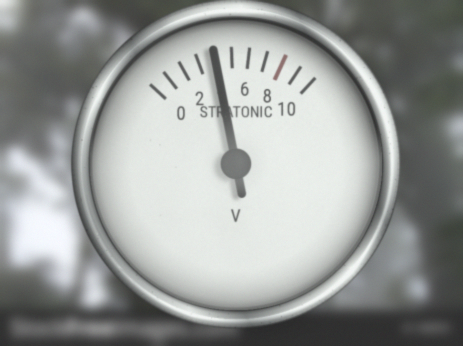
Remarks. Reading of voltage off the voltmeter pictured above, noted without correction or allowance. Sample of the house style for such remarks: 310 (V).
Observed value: 4 (V)
